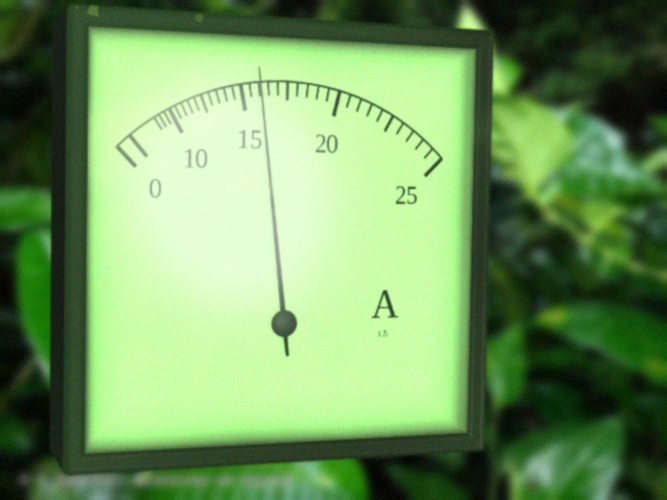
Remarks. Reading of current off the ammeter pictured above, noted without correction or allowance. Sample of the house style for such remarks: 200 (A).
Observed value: 16 (A)
